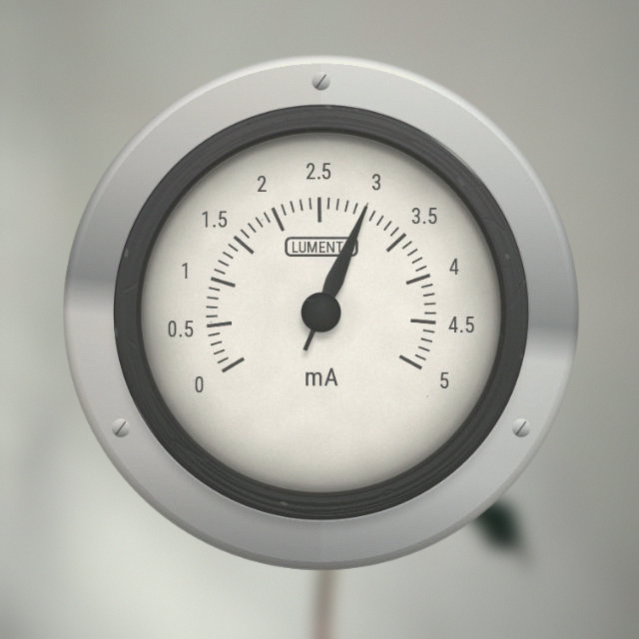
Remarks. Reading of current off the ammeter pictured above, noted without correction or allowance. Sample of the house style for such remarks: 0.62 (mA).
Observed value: 3 (mA)
